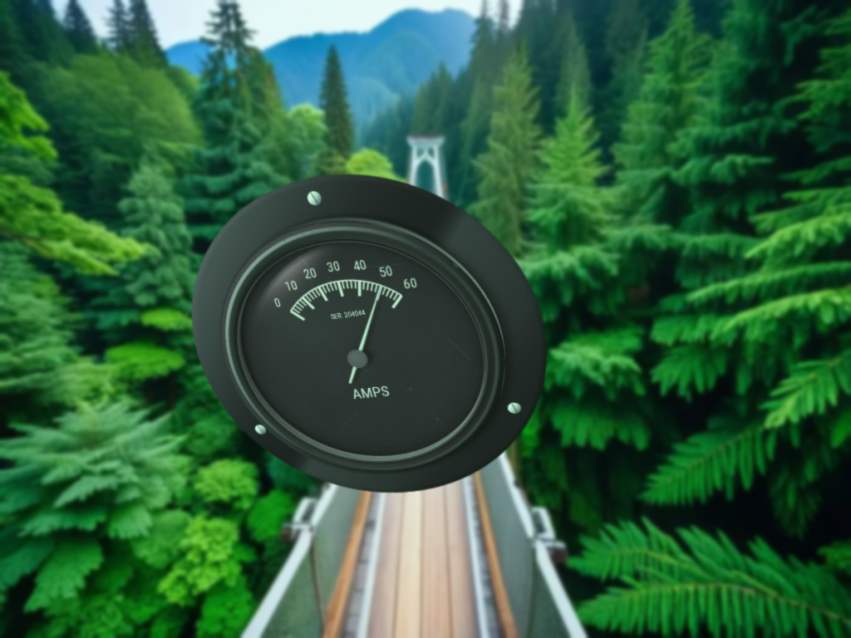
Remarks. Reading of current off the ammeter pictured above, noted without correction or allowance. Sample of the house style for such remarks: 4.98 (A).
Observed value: 50 (A)
